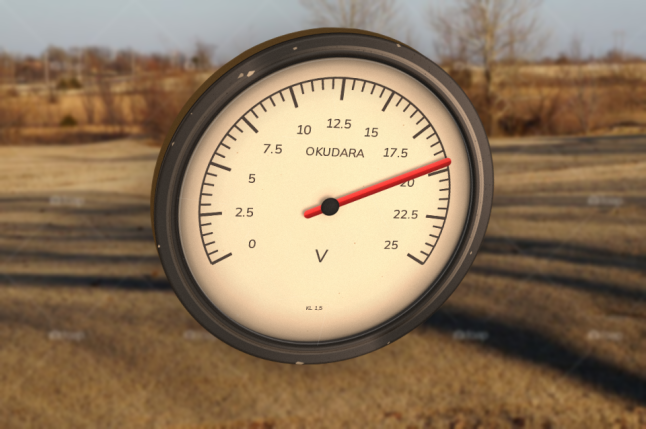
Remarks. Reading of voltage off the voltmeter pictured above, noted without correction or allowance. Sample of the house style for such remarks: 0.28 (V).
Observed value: 19.5 (V)
